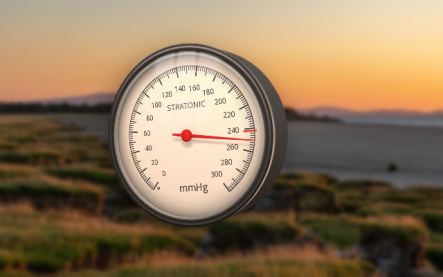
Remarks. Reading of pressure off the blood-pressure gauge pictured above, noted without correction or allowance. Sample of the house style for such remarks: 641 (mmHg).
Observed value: 250 (mmHg)
